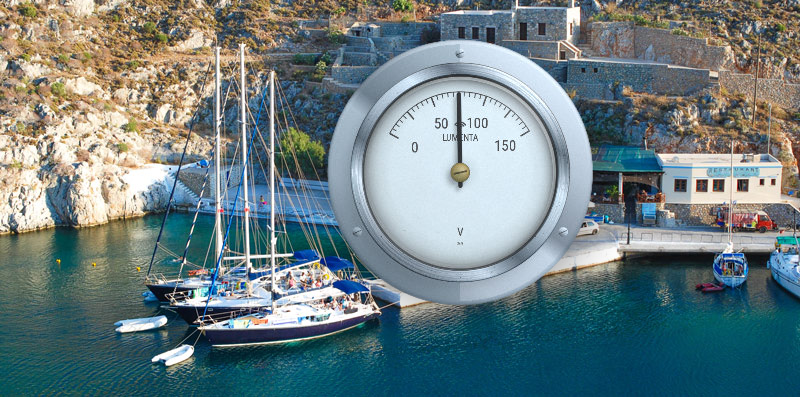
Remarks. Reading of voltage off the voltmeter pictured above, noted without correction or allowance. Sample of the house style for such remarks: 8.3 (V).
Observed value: 75 (V)
